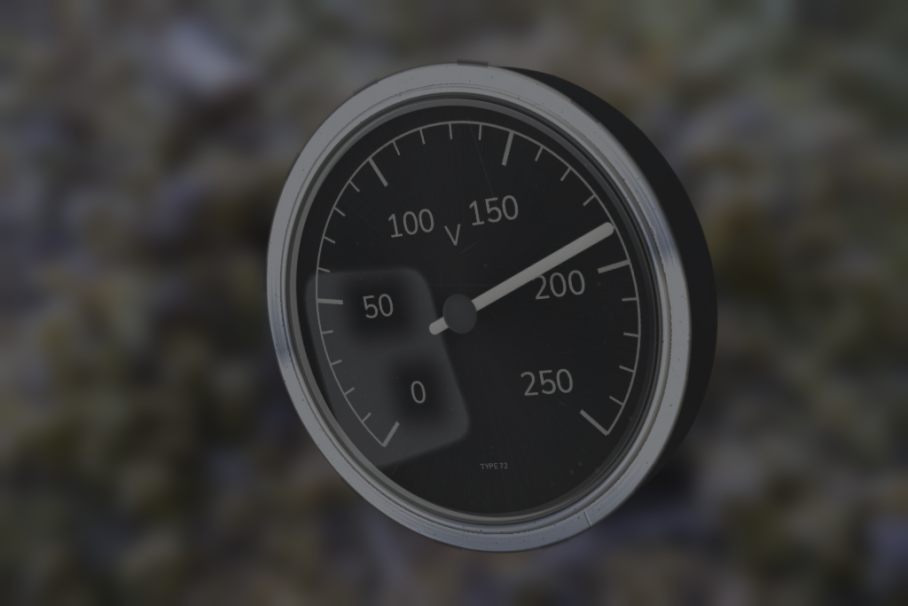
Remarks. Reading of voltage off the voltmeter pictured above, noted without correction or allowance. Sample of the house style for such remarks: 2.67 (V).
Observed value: 190 (V)
